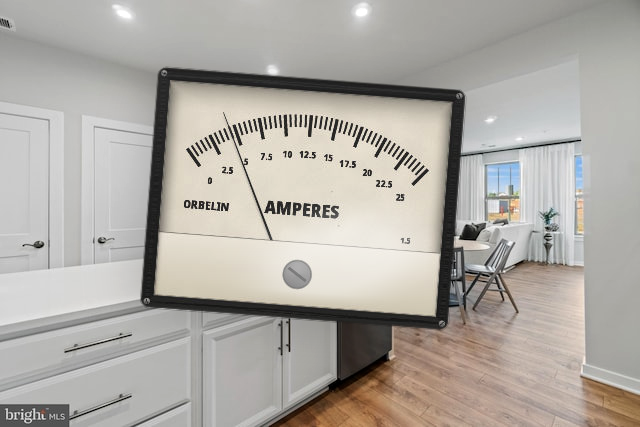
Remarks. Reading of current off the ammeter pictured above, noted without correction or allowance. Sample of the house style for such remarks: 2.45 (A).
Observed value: 4.5 (A)
